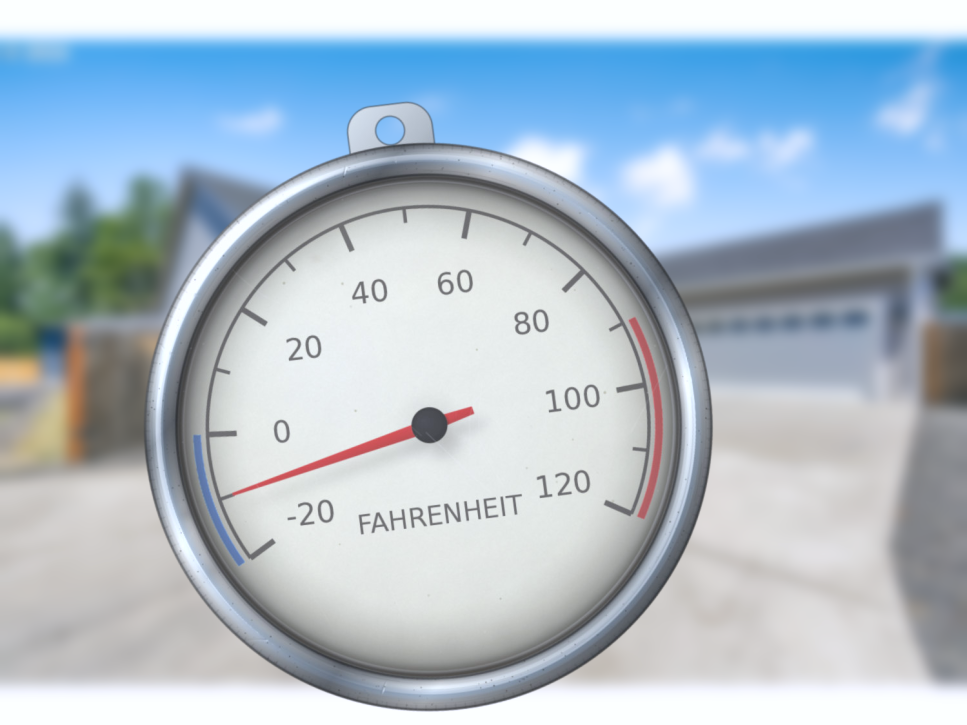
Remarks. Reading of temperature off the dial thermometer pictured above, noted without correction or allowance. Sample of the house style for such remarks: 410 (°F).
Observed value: -10 (°F)
